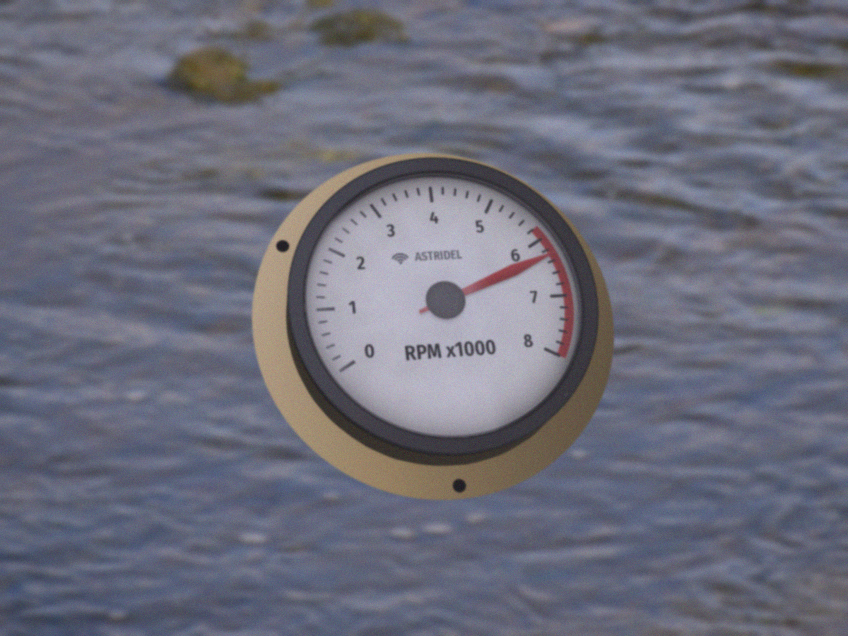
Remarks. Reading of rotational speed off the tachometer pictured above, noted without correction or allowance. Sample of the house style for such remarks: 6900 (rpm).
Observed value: 6300 (rpm)
